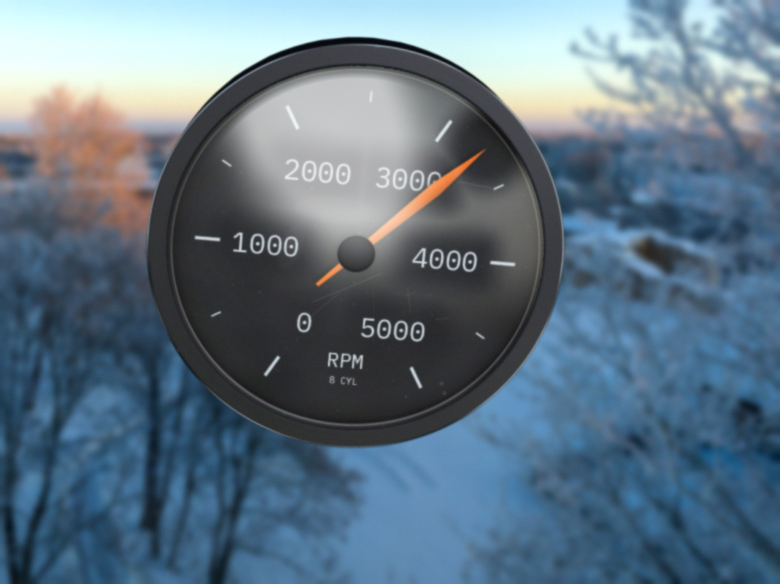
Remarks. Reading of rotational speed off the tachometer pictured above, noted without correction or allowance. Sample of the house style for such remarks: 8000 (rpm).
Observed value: 3250 (rpm)
